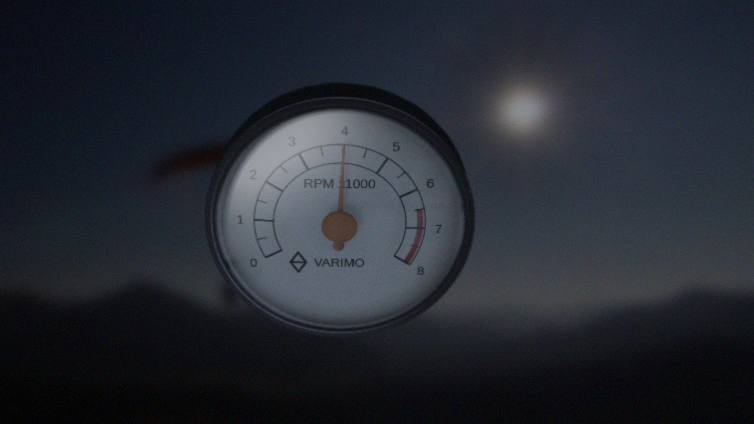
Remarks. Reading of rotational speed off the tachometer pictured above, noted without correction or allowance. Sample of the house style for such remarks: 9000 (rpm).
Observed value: 4000 (rpm)
